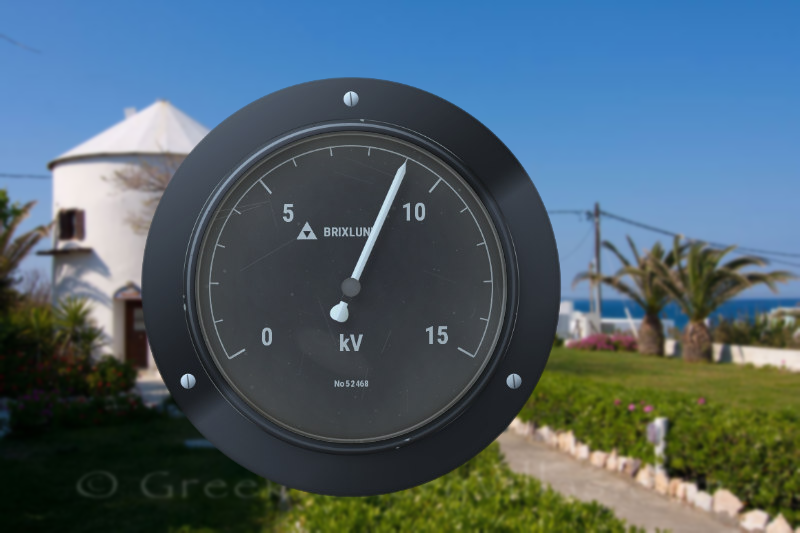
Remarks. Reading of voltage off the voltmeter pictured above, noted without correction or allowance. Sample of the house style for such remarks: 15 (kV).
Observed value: 9 (kV)
